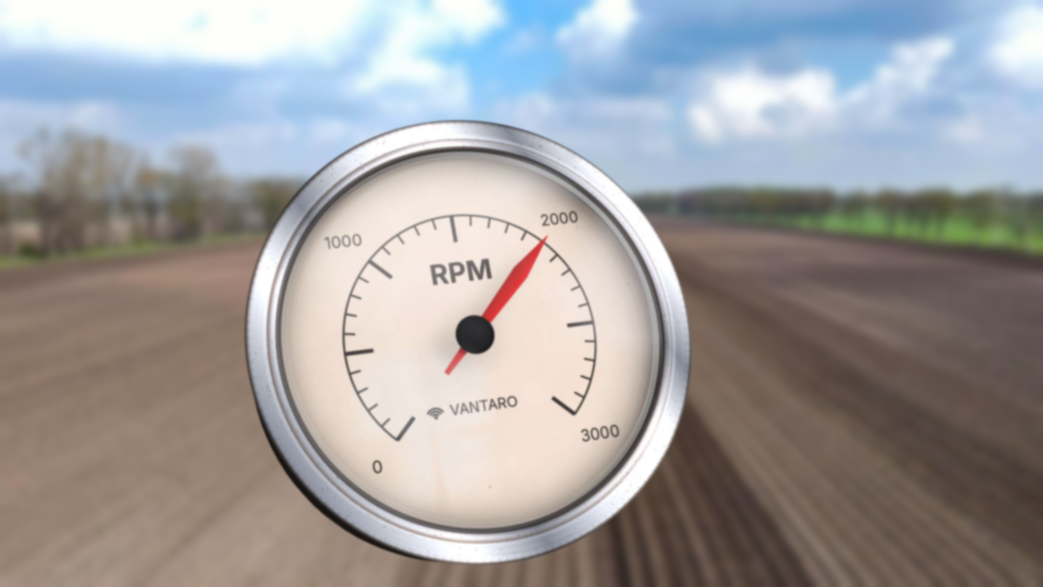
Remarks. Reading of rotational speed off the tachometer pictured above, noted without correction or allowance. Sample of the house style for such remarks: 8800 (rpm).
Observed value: 2000 (rpm)
